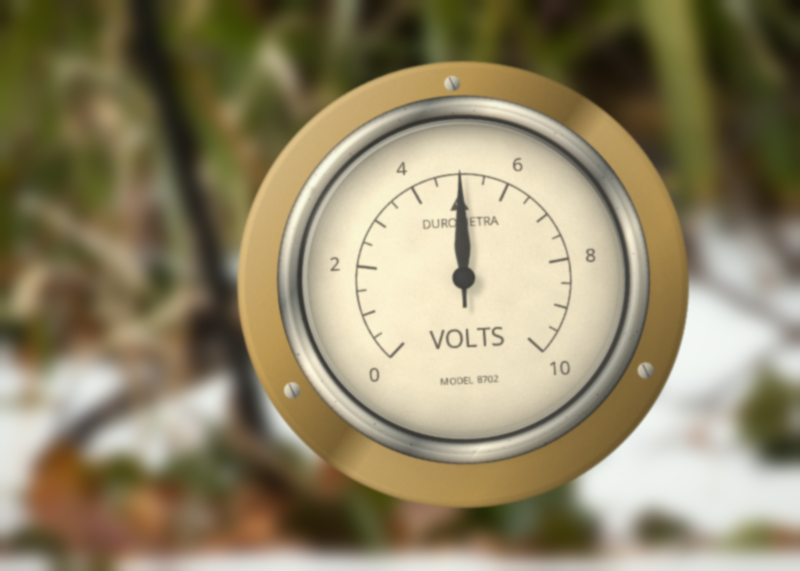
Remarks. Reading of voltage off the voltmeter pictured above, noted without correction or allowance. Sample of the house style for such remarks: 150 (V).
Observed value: 5 (V)
